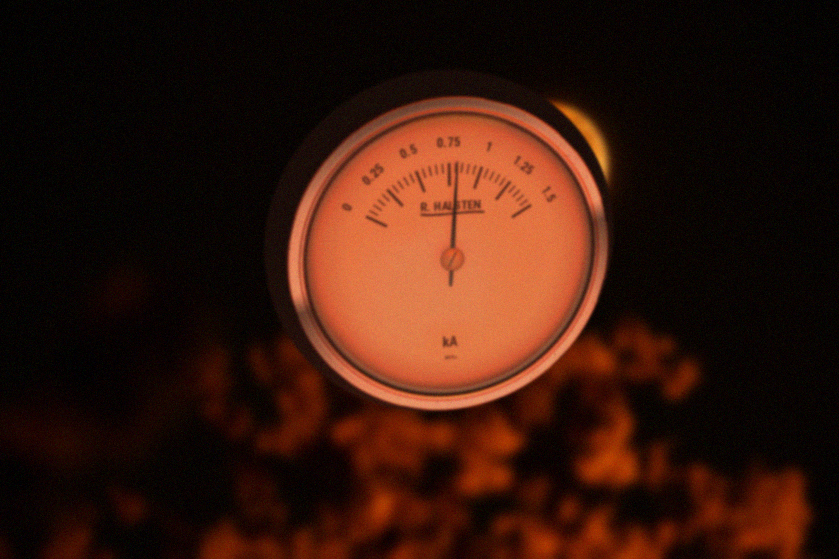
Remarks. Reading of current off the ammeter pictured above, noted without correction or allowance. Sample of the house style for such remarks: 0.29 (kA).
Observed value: 0.8 (kA)
